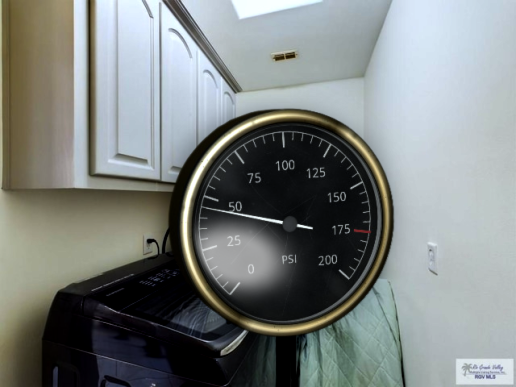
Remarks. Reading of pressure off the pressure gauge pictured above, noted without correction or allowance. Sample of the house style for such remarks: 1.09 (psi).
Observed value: 45 (psi)
